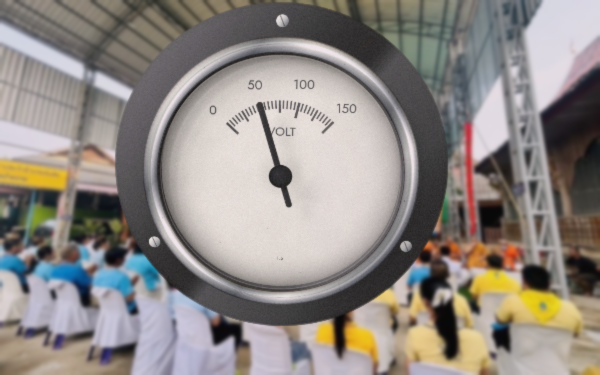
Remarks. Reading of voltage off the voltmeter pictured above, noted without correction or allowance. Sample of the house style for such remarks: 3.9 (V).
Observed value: 50 (V)
